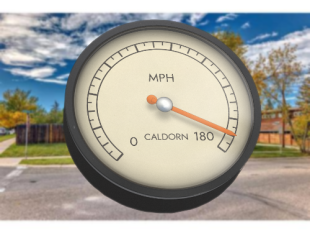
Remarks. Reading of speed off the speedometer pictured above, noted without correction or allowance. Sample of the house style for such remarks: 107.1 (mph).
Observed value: 170 (mph)
